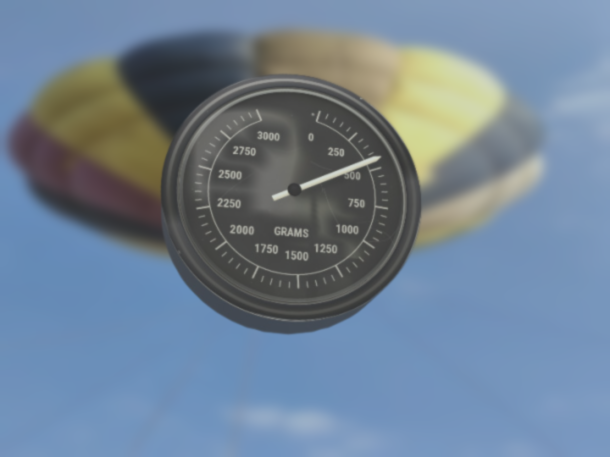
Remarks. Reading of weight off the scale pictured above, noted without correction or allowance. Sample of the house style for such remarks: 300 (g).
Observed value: 450 (g)
